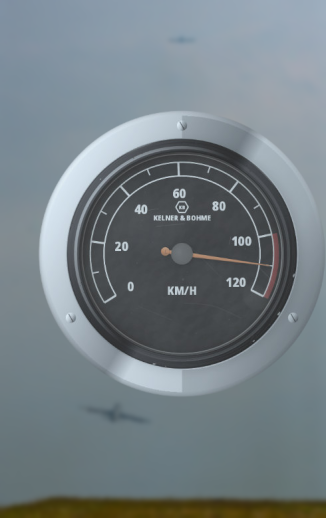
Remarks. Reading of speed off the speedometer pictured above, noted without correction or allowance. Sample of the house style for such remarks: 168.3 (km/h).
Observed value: 110 (km/h)
